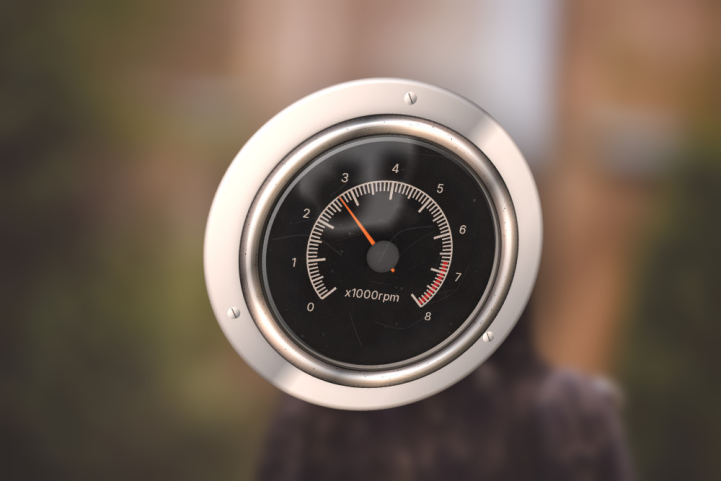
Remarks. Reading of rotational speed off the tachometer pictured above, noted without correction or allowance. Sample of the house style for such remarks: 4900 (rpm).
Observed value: 2700 (rpm)
